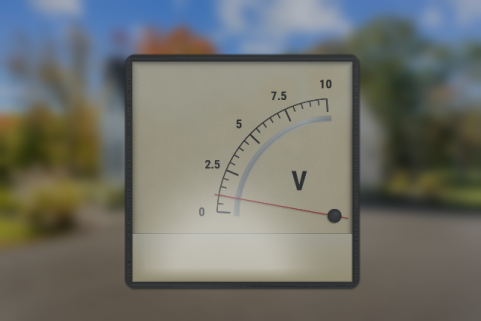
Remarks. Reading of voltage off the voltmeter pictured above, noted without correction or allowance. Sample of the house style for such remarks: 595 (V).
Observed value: 1 (V)
